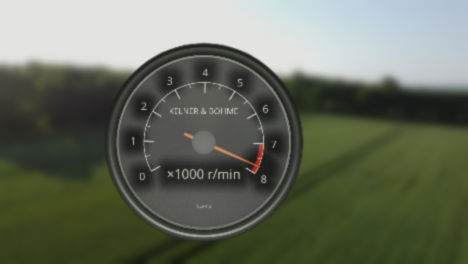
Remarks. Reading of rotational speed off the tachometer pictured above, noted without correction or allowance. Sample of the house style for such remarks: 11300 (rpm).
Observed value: 7750 (rpm)
